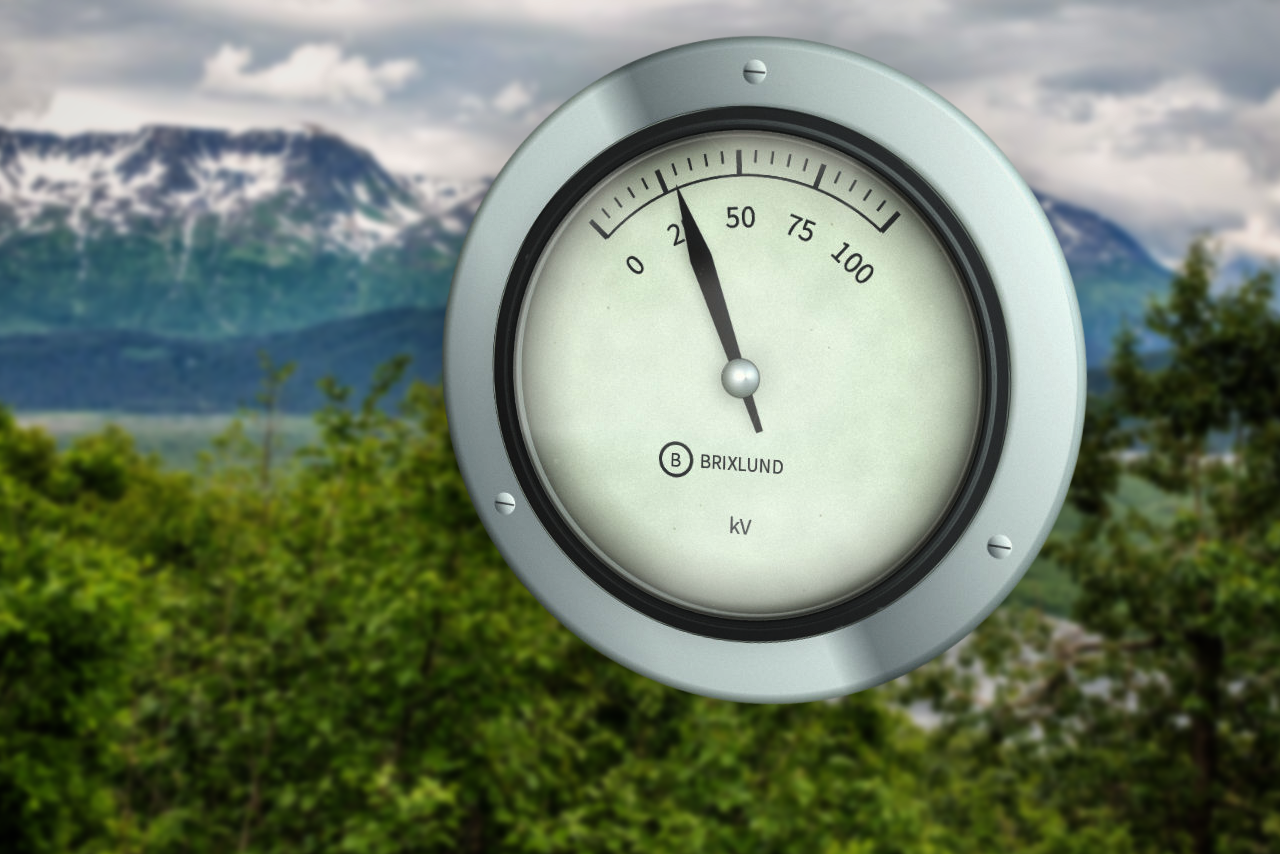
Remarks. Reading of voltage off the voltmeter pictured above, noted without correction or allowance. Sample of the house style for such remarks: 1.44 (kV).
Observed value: 30 (kV)
